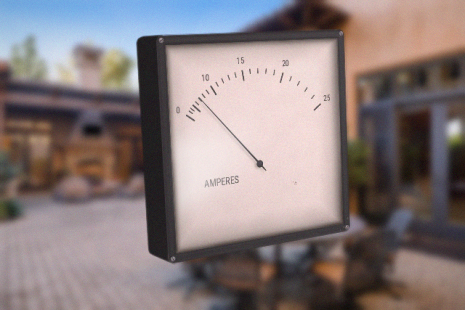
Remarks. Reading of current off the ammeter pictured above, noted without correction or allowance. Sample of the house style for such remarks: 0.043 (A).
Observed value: 7 (A)
